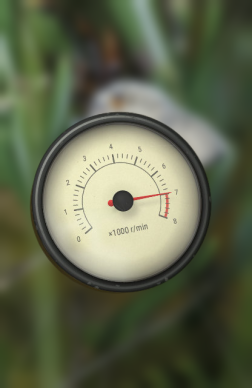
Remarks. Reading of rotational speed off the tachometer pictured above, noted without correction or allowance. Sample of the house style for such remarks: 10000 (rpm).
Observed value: 7000 (rpm)
